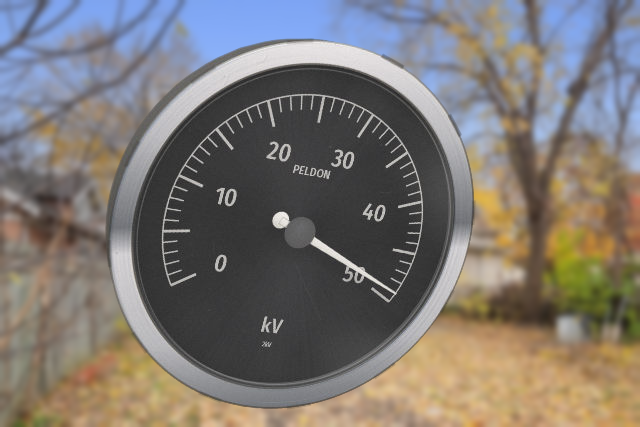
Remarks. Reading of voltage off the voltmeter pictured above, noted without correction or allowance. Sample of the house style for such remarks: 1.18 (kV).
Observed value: 49 (kV)
